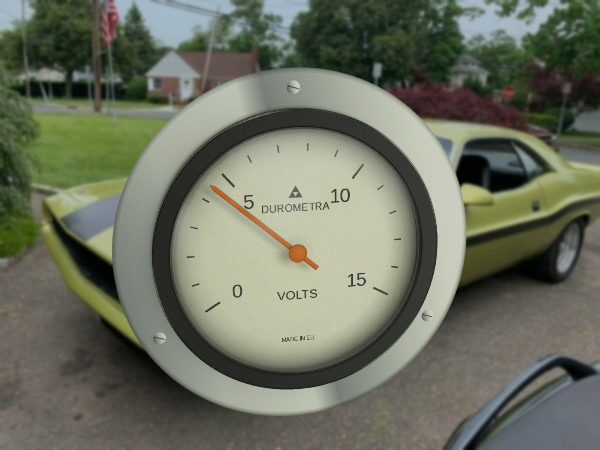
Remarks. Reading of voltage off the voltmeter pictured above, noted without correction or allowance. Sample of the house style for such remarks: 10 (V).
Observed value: 4.5 (V)
